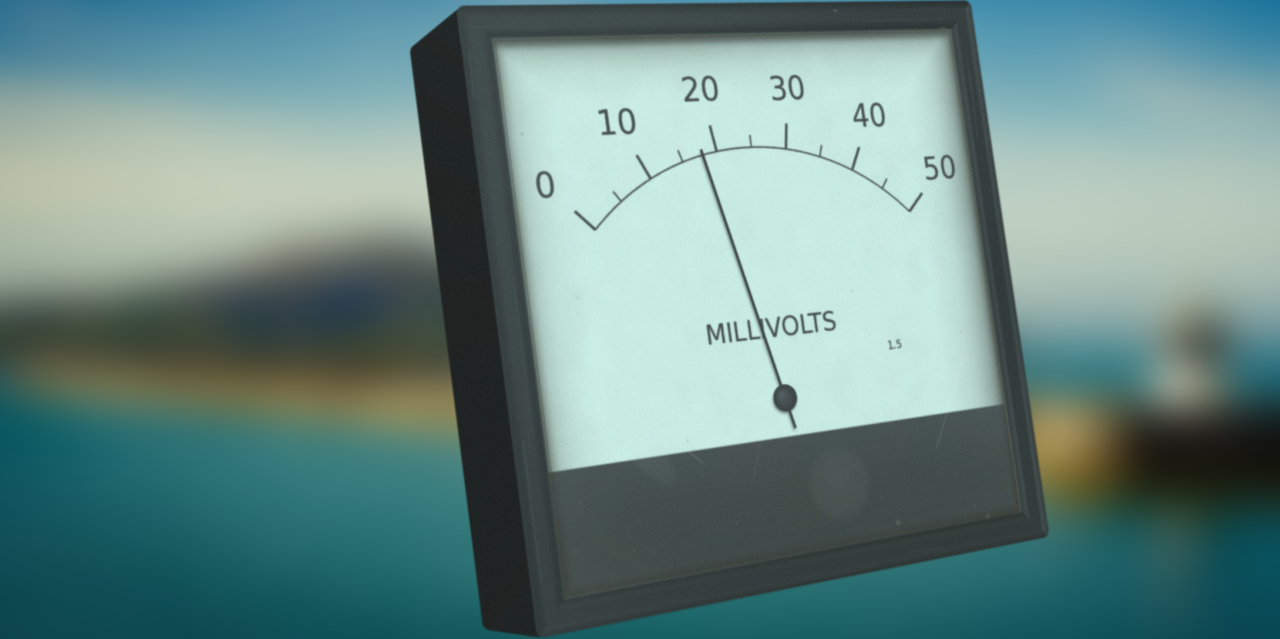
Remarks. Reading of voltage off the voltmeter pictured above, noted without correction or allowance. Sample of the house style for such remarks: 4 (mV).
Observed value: 17.5 (mV)
